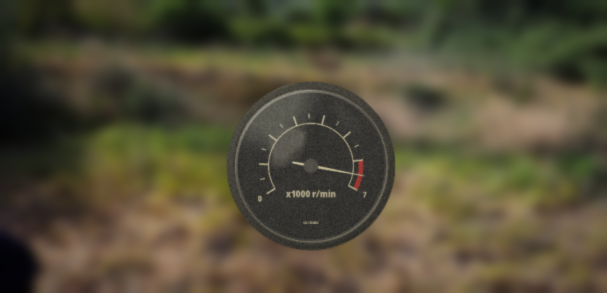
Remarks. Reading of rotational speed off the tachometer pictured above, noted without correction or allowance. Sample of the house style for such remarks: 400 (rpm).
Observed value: 6500 (rpm)
